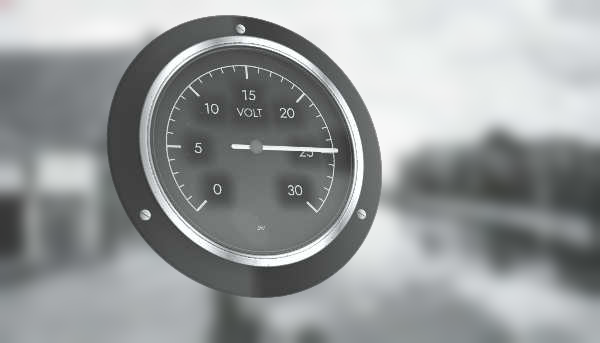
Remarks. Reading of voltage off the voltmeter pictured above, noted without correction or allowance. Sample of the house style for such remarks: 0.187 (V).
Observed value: 25 (V)
